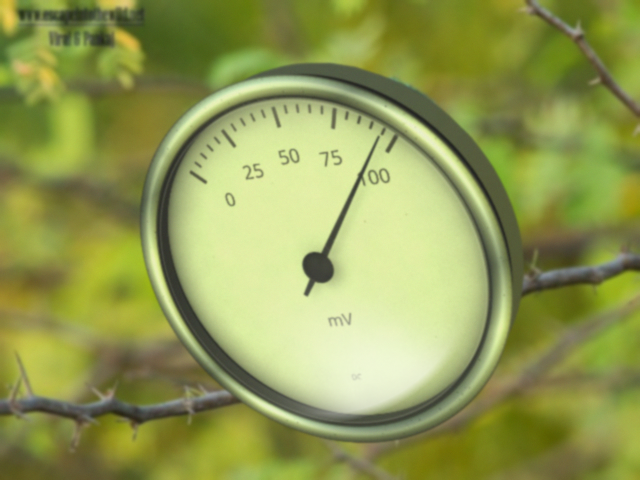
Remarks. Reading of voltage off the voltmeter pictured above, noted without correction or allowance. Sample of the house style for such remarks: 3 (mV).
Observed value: 95 (mV)
